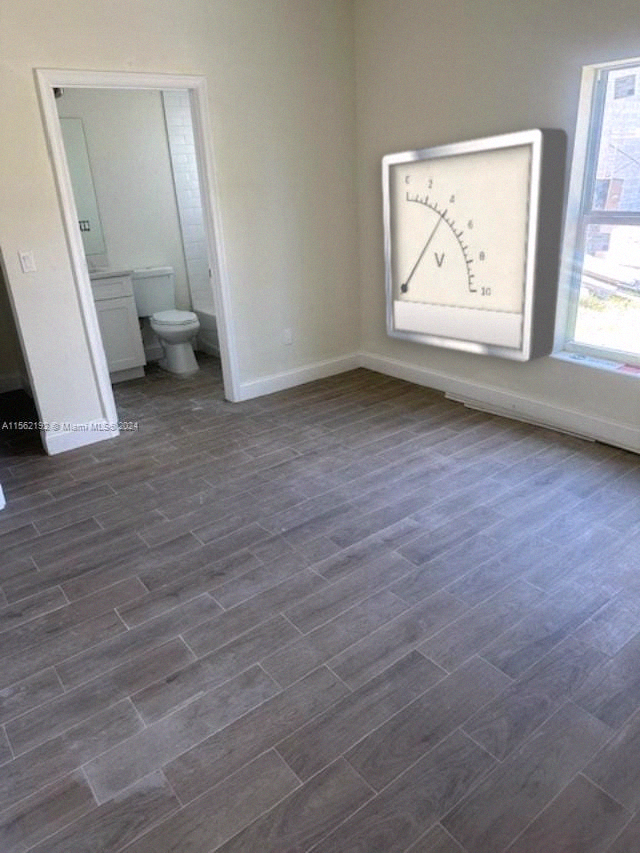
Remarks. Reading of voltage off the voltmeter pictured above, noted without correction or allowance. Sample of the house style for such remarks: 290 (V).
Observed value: 4 (V)
